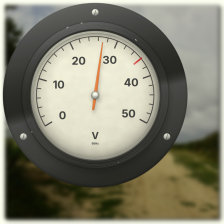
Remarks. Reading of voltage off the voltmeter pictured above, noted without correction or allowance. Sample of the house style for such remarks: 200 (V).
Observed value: 27 (V)
